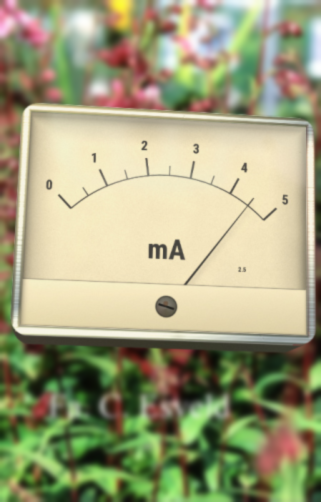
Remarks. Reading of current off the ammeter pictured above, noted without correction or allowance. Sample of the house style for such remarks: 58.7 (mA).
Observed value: 4.5 (mA)
